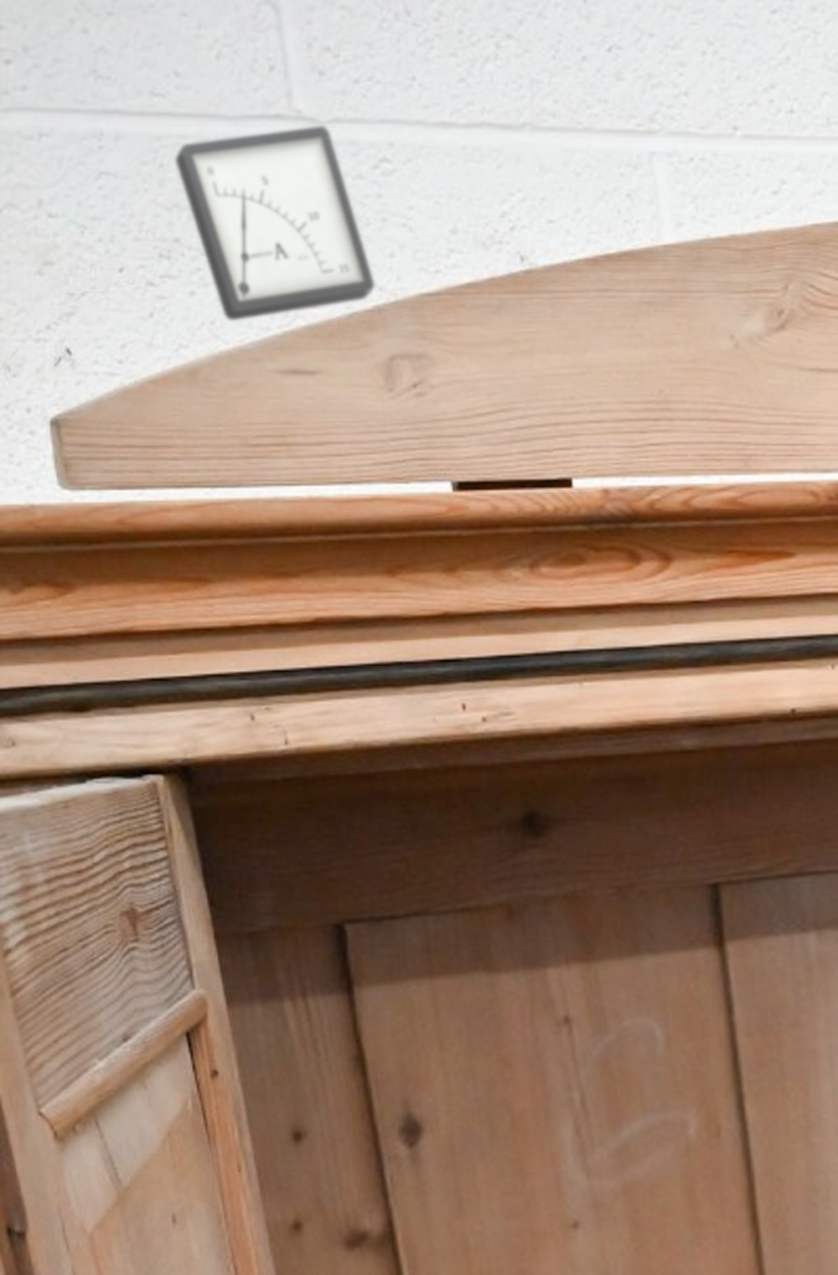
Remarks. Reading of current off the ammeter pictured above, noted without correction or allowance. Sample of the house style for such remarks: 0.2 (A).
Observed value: 3 (A)
